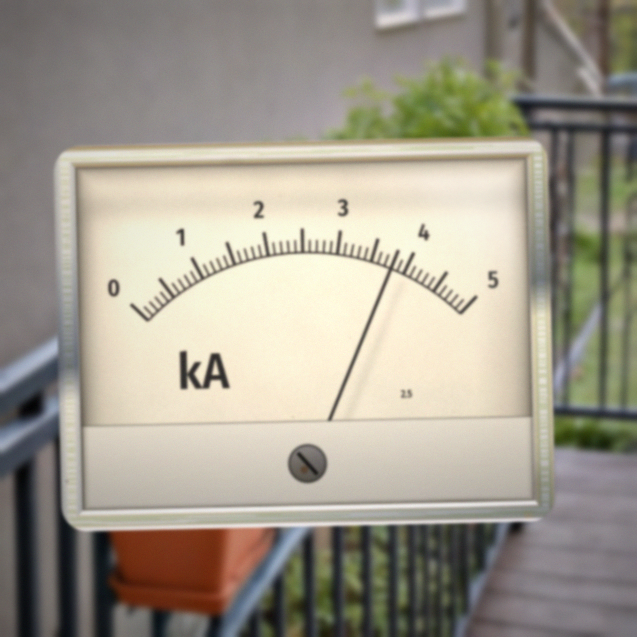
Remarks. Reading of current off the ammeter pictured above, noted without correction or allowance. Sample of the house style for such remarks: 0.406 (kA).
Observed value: 3.8 (kA)
